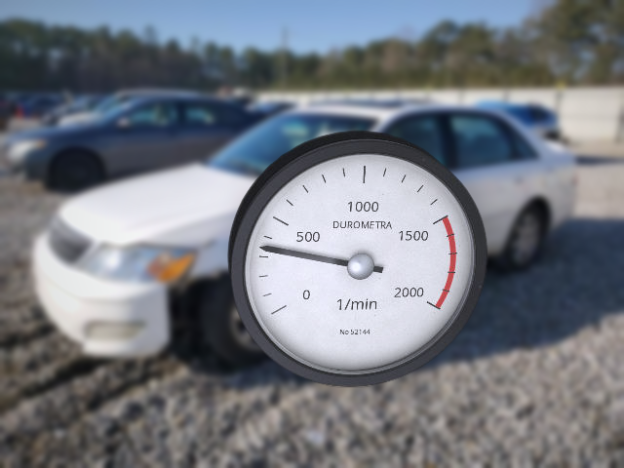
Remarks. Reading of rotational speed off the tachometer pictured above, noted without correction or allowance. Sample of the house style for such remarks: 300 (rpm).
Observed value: 350 (rpm)
